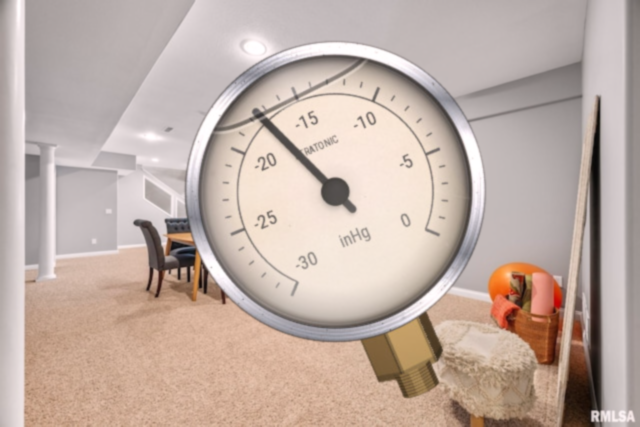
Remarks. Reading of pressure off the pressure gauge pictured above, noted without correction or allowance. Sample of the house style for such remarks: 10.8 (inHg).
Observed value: -17.5 (inHg)
